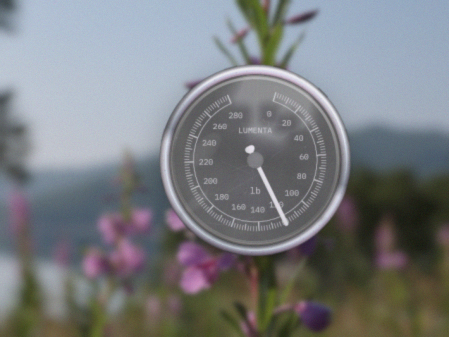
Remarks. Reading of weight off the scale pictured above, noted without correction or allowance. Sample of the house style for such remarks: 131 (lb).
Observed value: 120 (lb)
